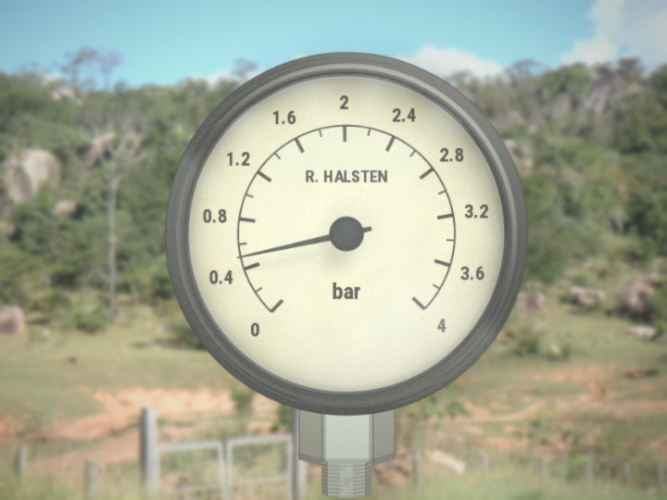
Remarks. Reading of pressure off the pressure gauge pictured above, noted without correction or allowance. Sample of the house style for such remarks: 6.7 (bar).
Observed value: 0.5 (bar)
